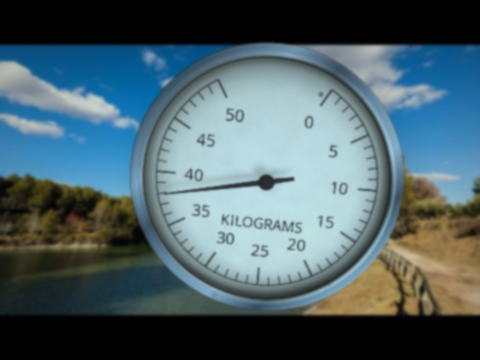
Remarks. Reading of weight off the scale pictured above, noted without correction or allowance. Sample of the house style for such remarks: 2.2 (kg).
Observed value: 38 (kg)
